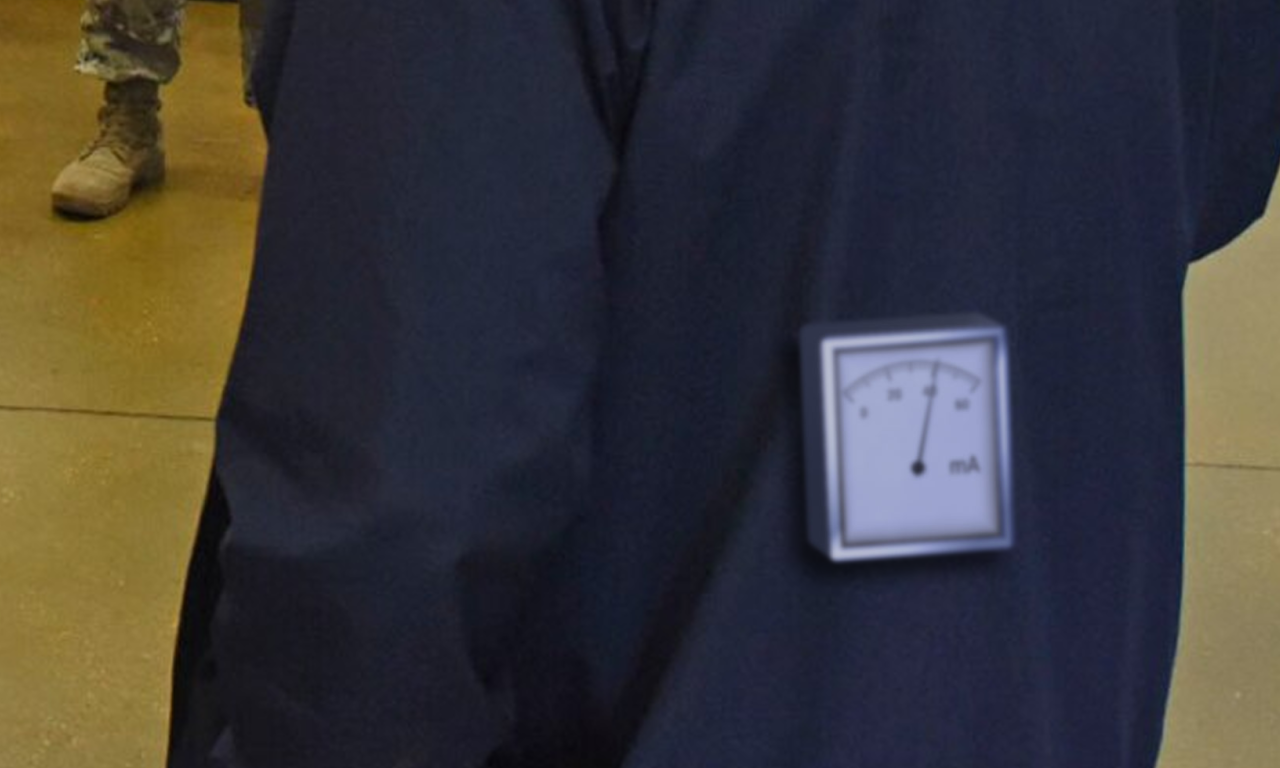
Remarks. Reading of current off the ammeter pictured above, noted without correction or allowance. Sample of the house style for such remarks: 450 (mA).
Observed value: 40 (mA)
